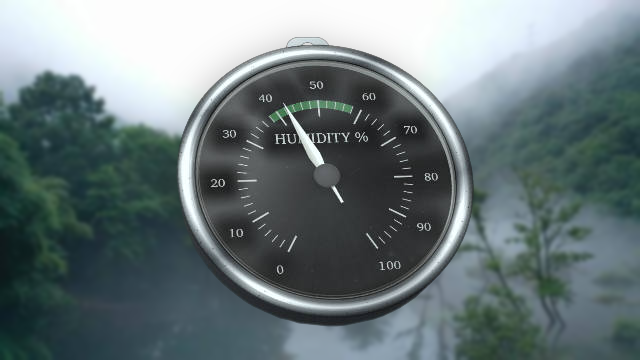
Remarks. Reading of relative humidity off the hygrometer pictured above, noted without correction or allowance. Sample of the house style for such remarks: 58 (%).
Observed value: 42 (%)
